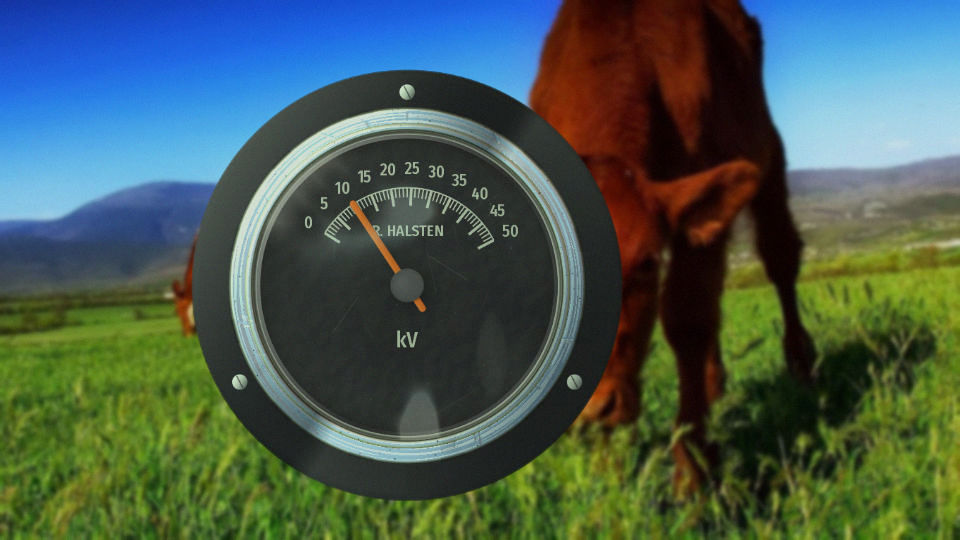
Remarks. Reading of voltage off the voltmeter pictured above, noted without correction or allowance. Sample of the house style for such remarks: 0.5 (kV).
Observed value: 10 (kV)
